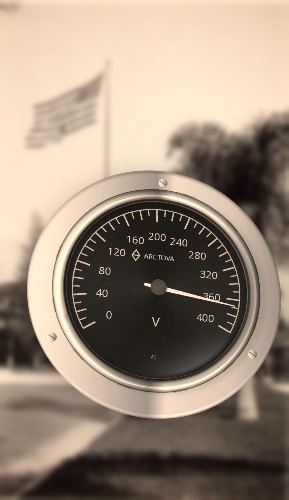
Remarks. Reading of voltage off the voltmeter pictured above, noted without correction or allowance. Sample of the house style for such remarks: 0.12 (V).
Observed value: 370 (V)
